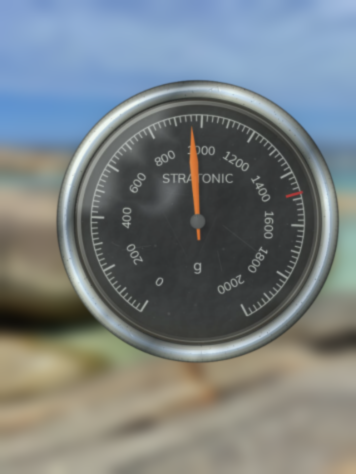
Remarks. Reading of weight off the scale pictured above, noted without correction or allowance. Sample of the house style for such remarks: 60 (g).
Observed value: 960 (g)
